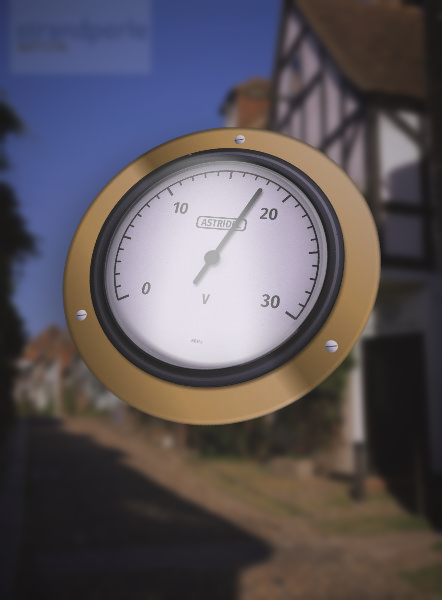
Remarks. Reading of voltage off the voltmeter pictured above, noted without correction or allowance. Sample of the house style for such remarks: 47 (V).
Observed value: 18 (V)
